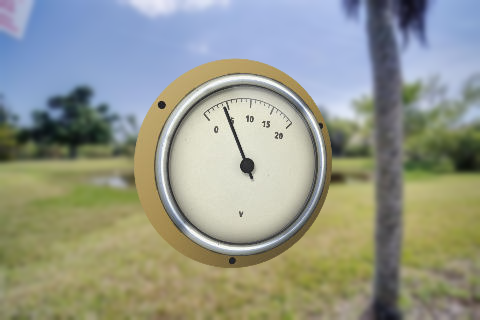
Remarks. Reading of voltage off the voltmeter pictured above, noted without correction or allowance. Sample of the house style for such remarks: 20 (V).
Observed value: 4 (V)
